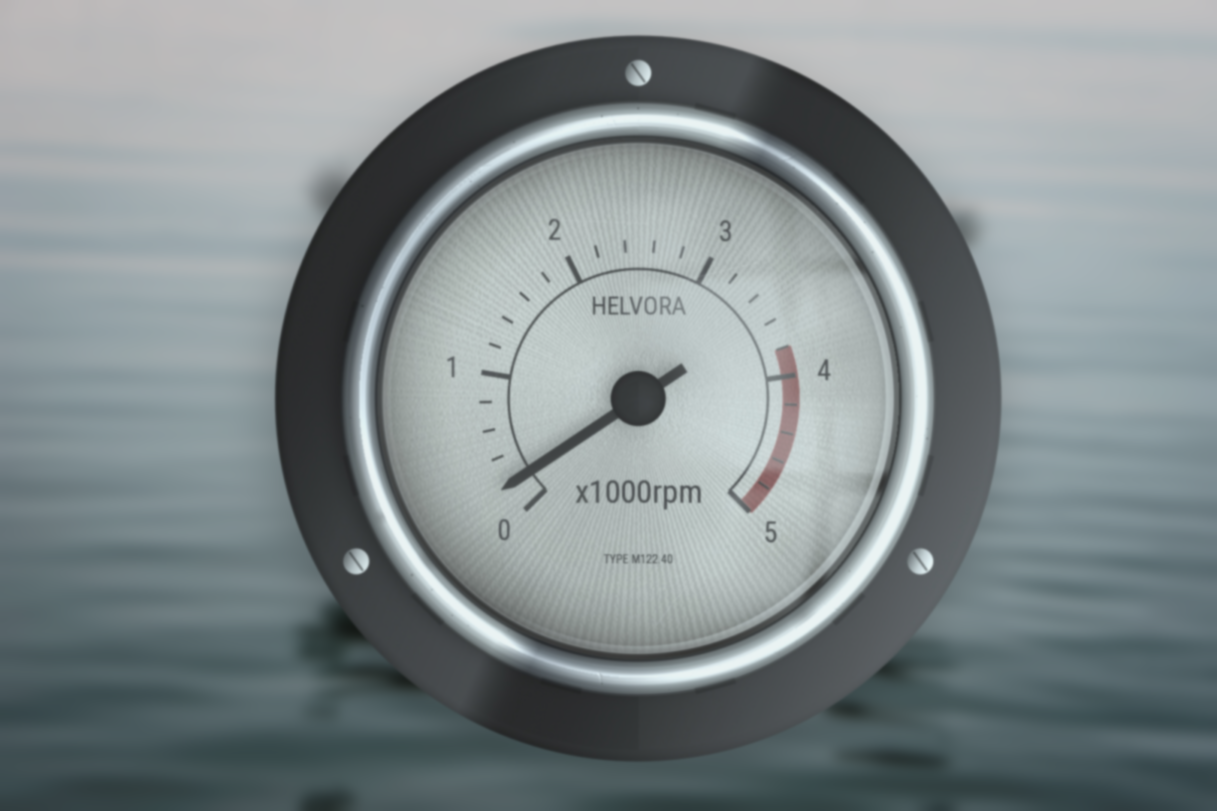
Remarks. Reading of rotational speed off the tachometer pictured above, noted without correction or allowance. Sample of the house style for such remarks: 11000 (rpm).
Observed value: 200 (rpm)
